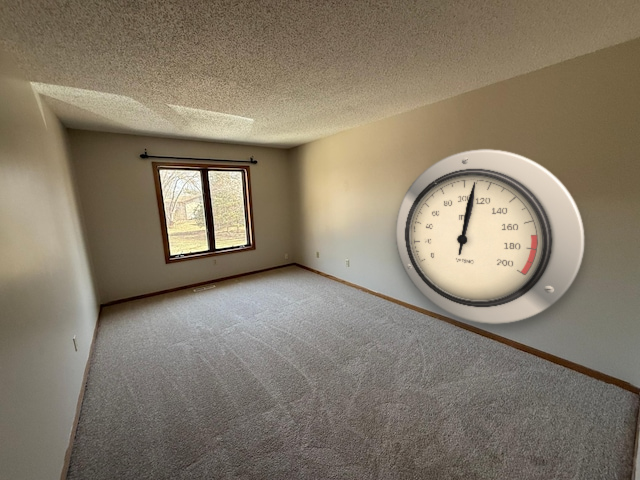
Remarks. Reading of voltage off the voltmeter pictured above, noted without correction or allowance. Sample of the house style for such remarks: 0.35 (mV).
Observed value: 110 (mV)
